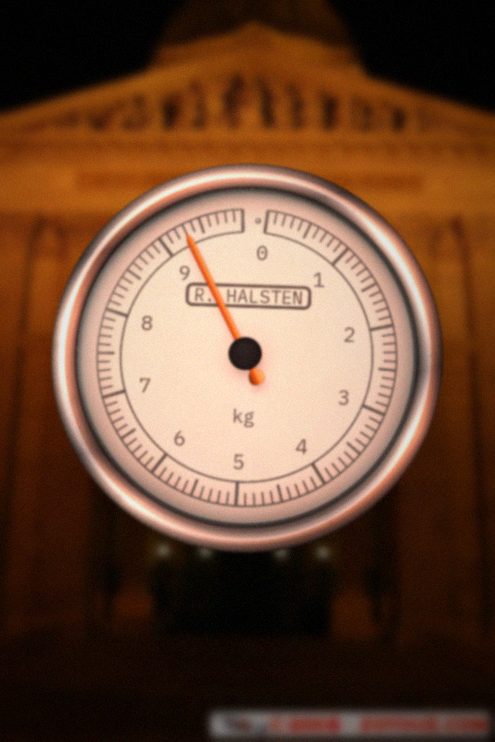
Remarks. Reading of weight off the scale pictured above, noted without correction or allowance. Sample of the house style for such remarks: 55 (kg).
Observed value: 9.3 (kg)
